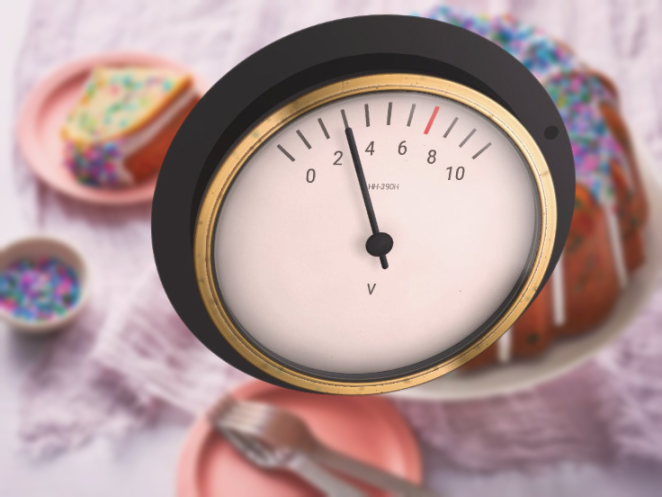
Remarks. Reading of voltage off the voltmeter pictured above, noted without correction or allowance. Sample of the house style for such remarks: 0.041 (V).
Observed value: 3 (V)
